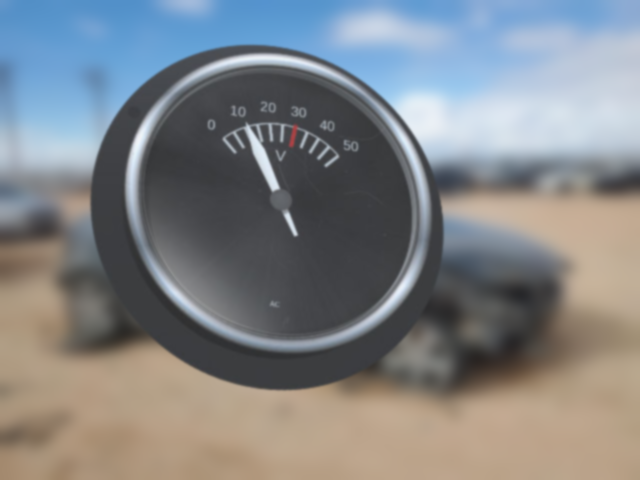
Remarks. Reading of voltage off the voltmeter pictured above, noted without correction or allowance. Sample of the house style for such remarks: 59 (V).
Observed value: 10 (V)
